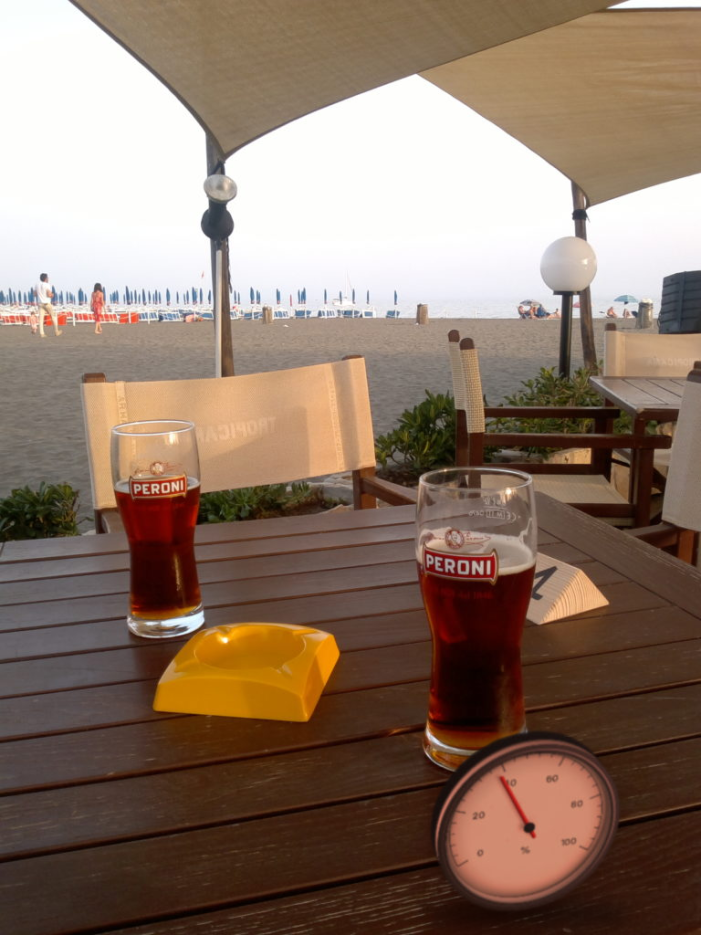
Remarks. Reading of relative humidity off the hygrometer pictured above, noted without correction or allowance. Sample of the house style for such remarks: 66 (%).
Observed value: 38 (%)
